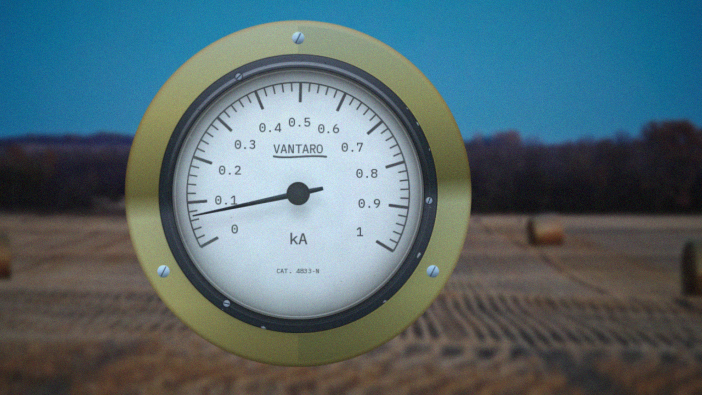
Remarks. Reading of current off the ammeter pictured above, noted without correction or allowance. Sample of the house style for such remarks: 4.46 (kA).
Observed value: 0.07 (kA)
